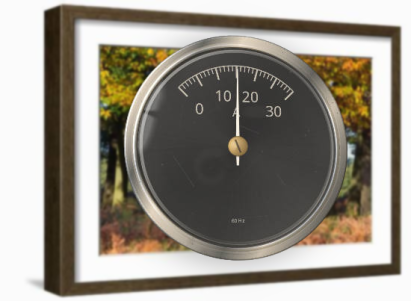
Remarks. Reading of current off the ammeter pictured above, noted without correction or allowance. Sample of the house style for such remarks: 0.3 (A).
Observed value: 15 (A)
